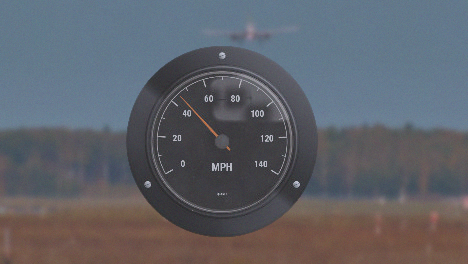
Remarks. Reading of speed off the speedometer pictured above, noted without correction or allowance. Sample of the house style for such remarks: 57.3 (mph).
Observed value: 45 (mph)
